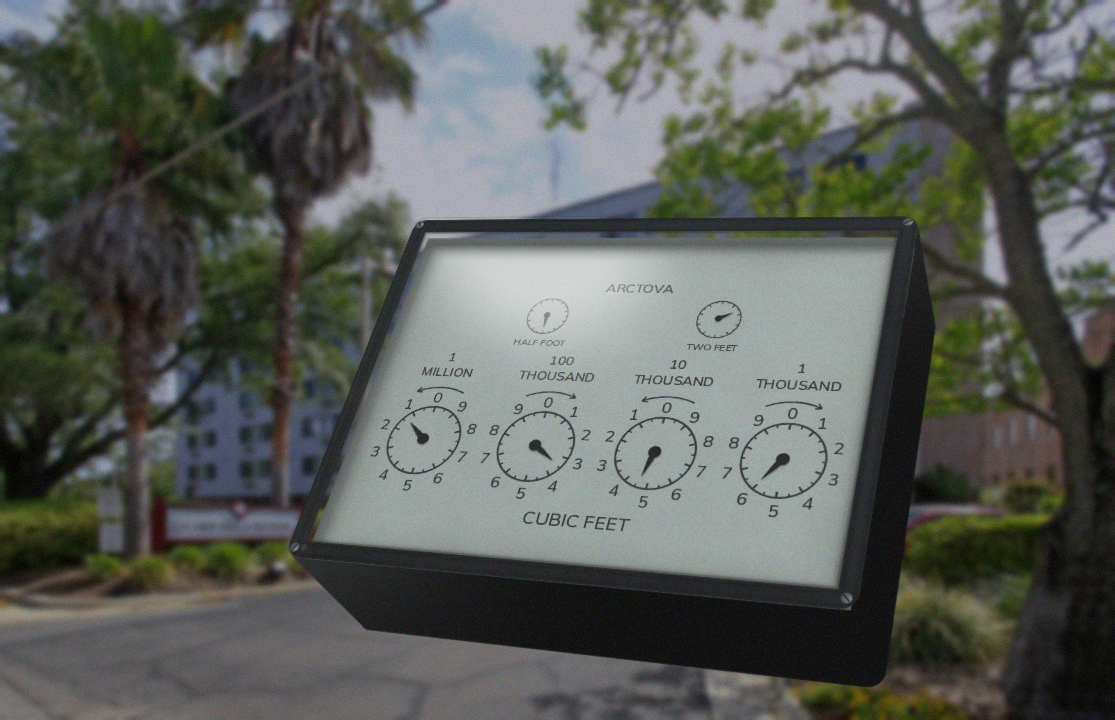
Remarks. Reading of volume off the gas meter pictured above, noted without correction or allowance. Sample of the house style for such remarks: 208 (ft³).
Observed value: 134600 (ft³)
